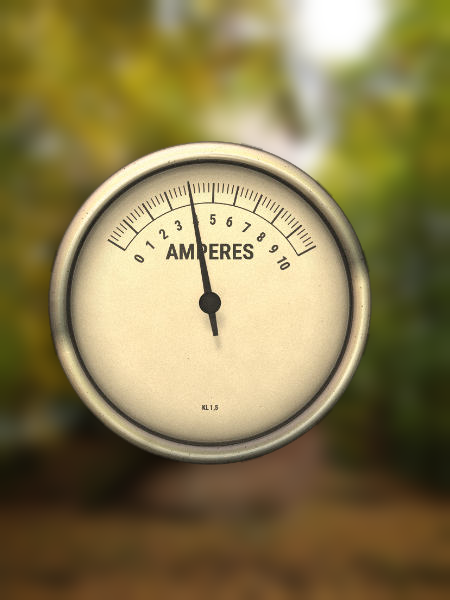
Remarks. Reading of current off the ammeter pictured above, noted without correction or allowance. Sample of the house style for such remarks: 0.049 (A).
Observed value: 4 (A)
